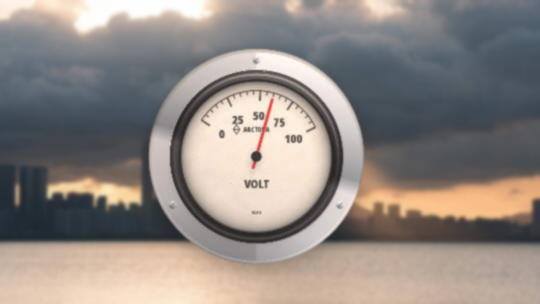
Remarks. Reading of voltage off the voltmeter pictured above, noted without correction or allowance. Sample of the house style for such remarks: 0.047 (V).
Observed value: 60 (V)
